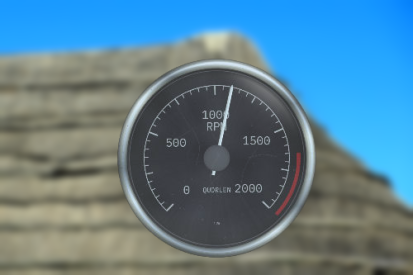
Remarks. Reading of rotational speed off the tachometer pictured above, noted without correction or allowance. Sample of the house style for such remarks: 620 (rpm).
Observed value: 1100 (rpm)
